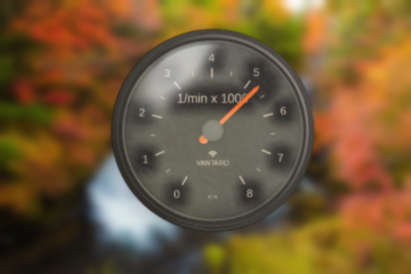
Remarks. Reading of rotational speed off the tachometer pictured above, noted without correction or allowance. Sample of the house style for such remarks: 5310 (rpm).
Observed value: 5250 (rpm)
